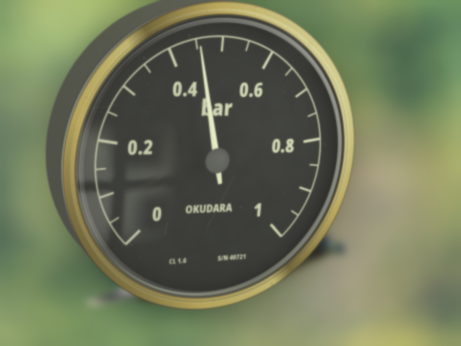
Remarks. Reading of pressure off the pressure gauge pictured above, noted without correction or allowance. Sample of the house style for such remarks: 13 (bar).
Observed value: 0.45 (bar)
